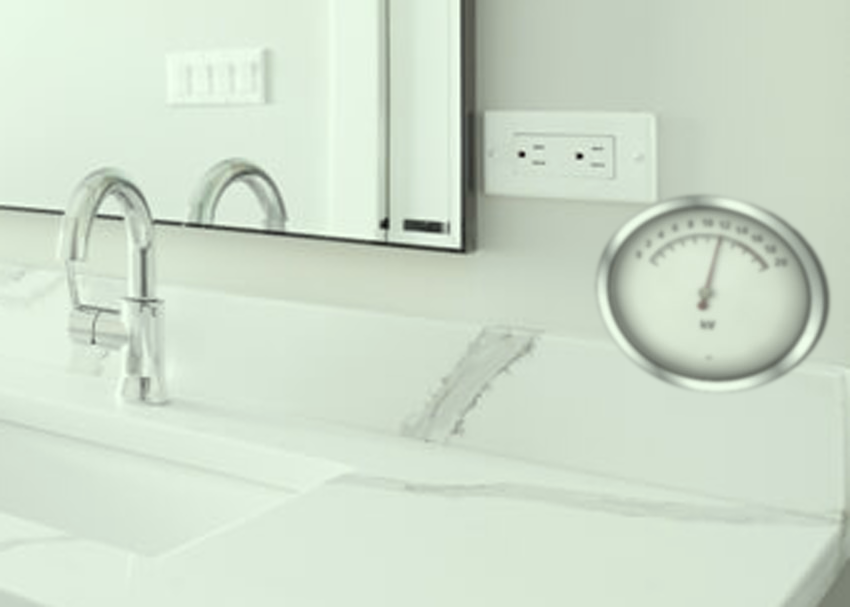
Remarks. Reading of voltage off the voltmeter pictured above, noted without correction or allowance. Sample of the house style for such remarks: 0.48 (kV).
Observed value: 12 (kV)
